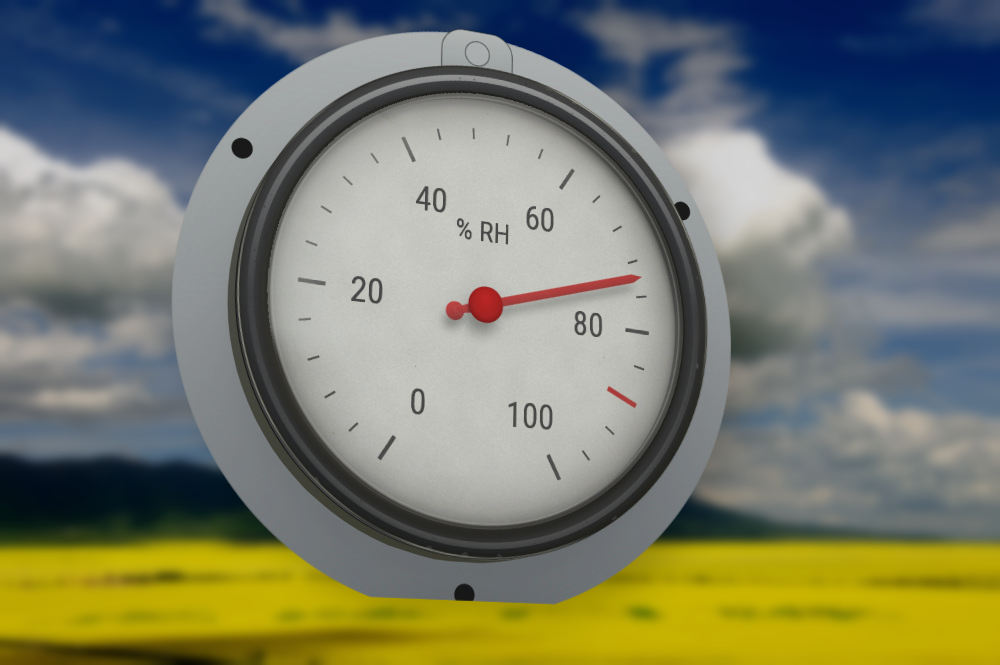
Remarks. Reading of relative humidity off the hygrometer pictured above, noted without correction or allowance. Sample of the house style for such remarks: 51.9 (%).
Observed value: 74 (%)
